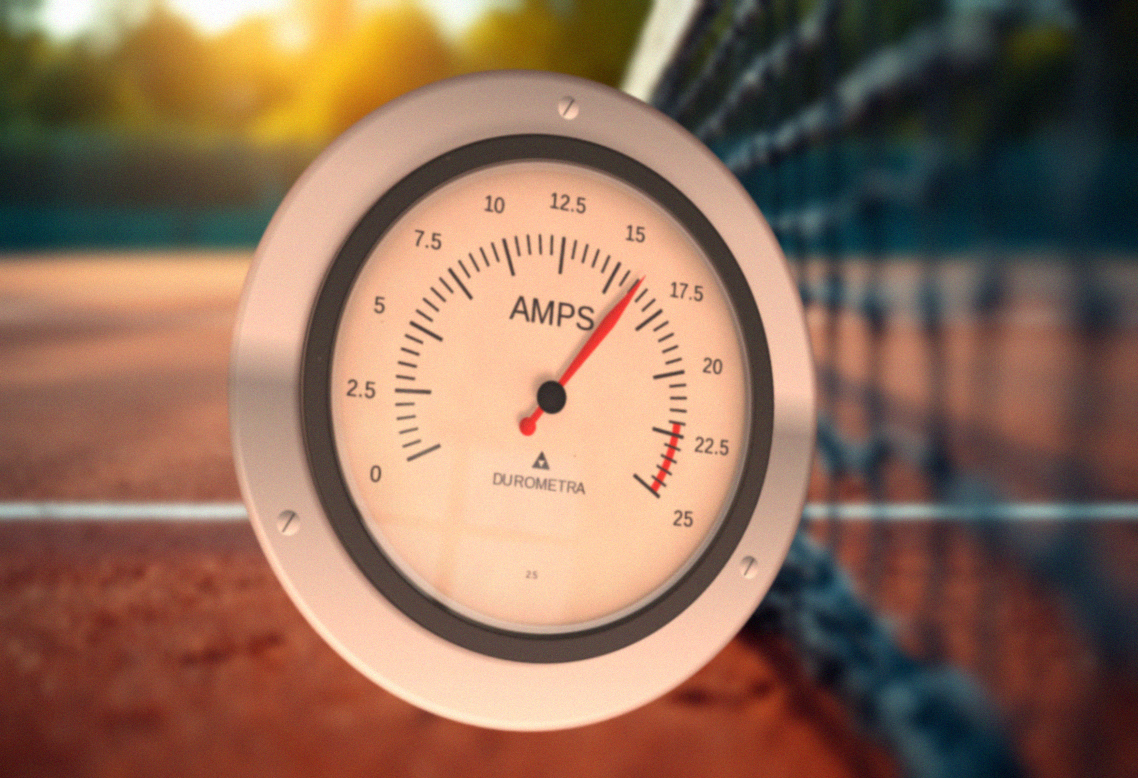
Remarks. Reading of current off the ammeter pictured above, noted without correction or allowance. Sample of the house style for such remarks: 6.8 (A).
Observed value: 16 (A)
